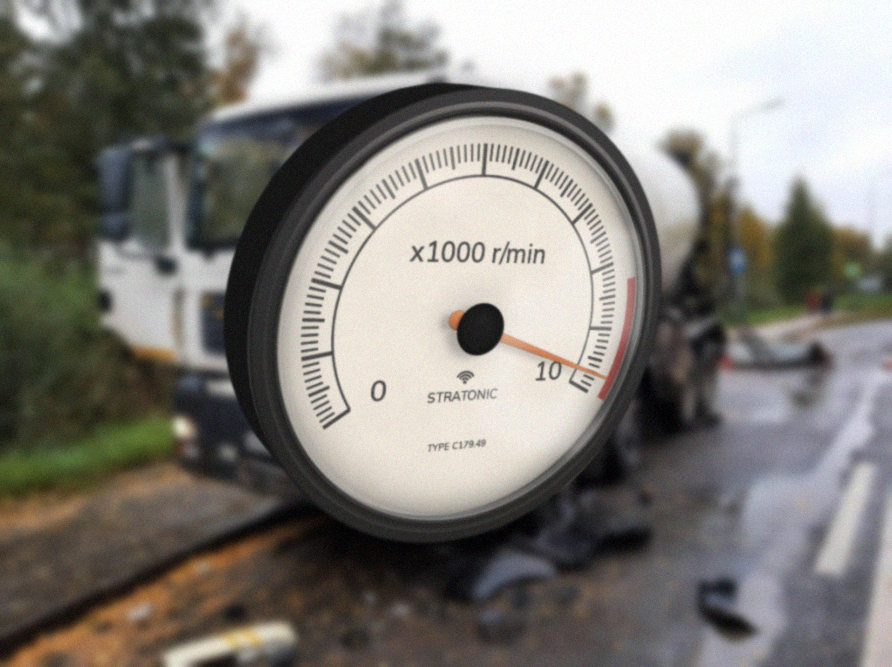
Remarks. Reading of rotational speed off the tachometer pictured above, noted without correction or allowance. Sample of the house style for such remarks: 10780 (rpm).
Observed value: 9700 (rpm)
